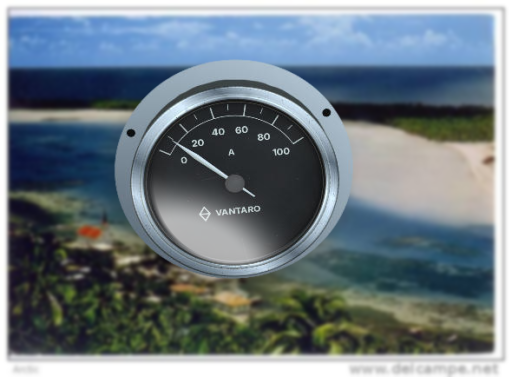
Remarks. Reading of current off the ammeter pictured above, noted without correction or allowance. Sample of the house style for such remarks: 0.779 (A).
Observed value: 10 (A)
